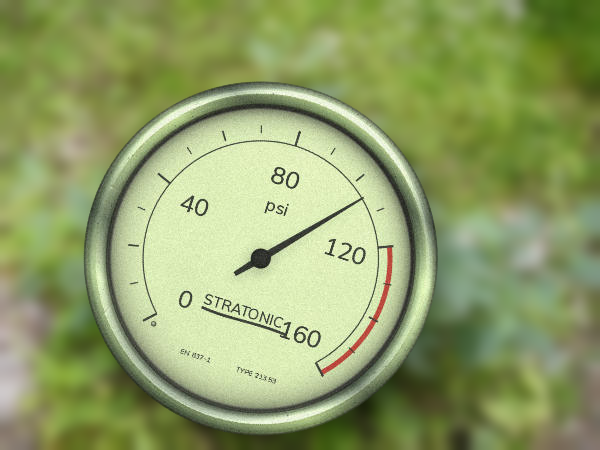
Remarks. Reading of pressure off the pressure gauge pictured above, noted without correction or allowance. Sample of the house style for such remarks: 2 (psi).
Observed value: 105 (psi)
